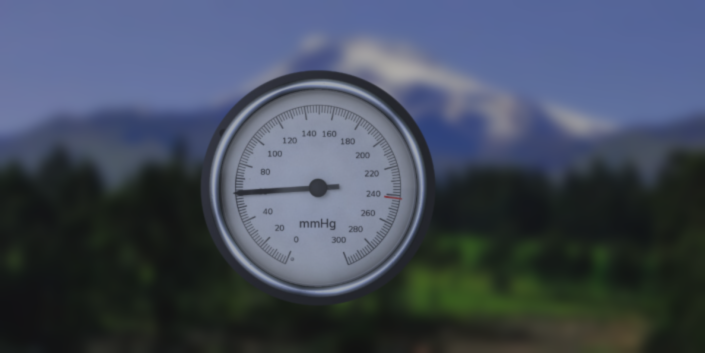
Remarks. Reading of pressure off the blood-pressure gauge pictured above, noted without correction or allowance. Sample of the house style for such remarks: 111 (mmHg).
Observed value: 60 (mmHg)
